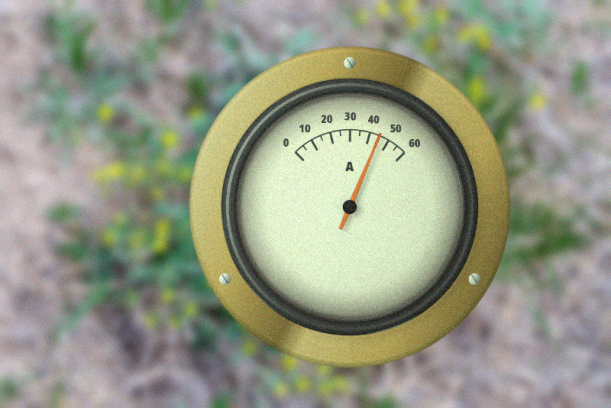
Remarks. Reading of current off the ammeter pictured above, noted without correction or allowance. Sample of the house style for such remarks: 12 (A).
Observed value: 45 (A)
